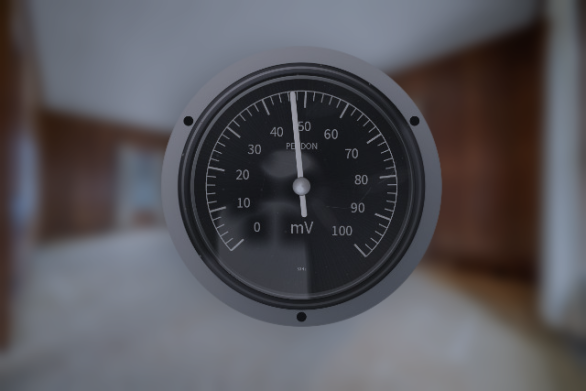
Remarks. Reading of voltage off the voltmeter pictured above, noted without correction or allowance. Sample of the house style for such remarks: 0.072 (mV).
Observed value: 47 (mV)
